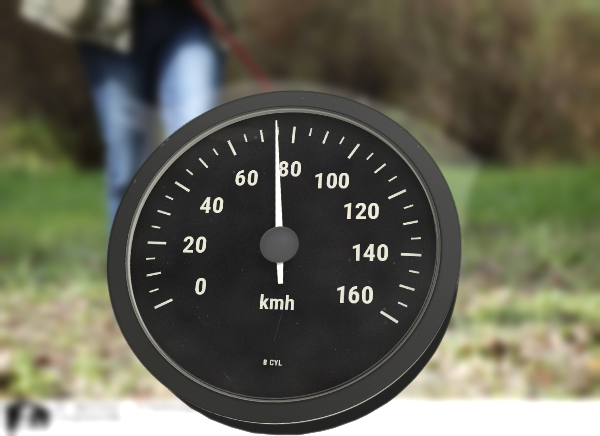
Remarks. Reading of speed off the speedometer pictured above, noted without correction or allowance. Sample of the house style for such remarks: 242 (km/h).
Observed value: 75 (km/h)
